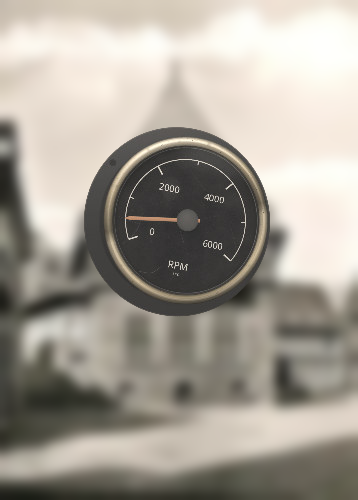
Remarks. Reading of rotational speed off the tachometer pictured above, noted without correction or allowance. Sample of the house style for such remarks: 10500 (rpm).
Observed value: 500 (rpm)
